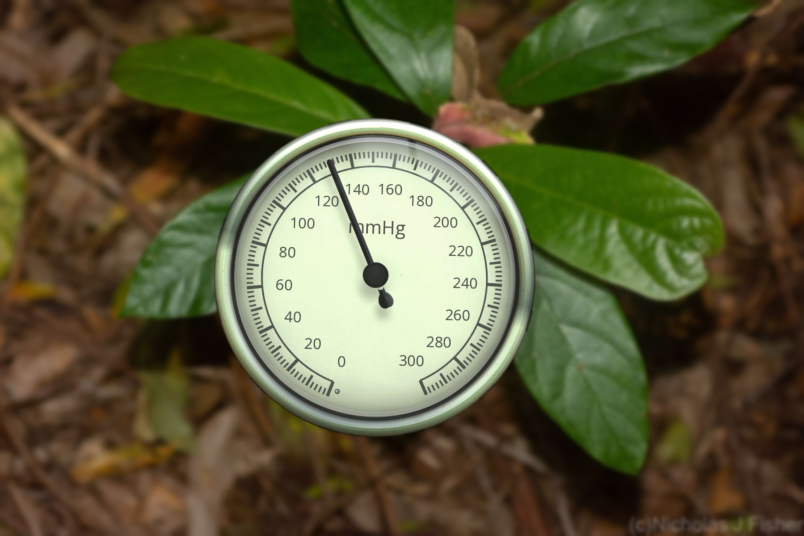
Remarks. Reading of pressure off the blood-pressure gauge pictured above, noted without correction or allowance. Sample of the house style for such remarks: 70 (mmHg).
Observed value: 130 (mmHg)
